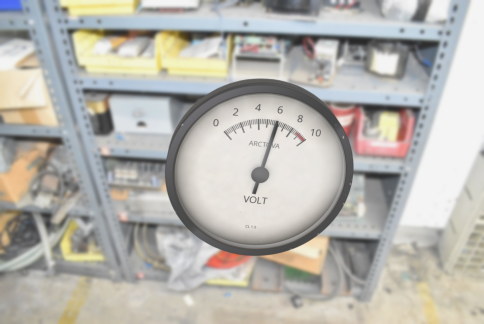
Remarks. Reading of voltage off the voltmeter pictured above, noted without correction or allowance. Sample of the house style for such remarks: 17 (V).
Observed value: 6 (V)
